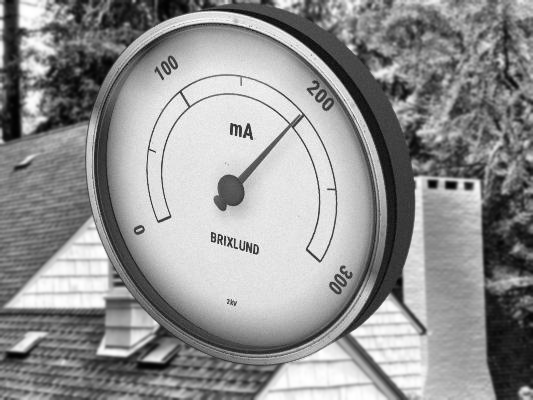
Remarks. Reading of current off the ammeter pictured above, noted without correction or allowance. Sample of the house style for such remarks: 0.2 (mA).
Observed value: 200 (mA)
